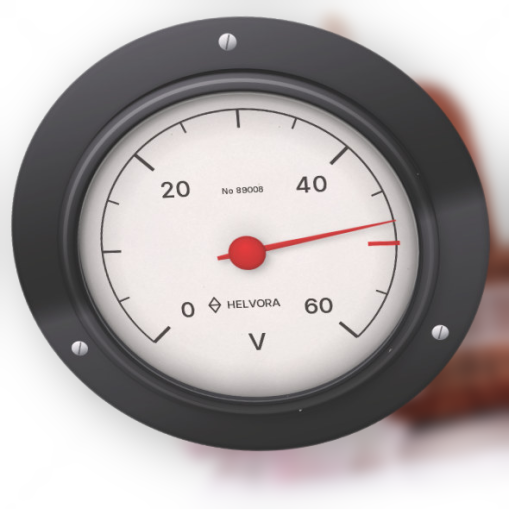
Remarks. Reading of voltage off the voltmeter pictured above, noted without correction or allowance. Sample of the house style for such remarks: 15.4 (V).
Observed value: 47.5 (V)
